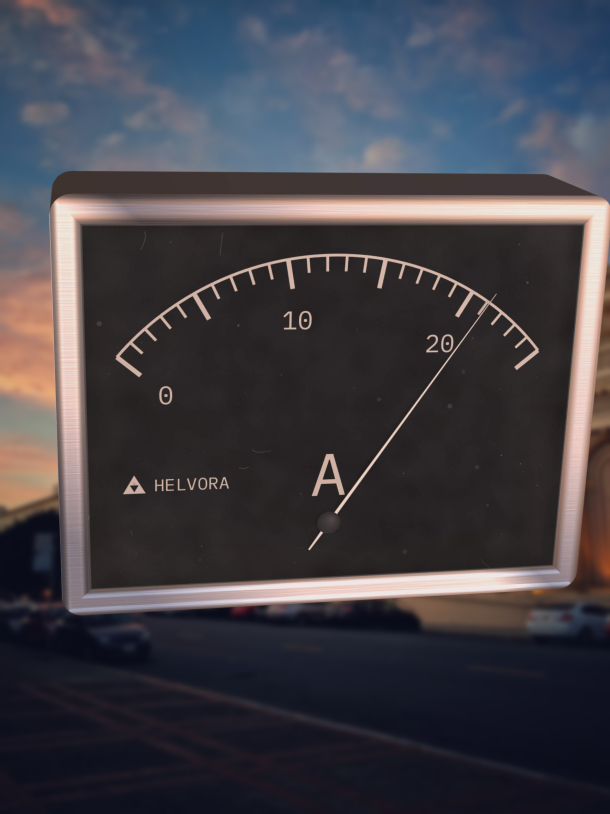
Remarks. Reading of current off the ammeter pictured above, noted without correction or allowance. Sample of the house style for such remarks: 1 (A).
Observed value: 21 (A)
